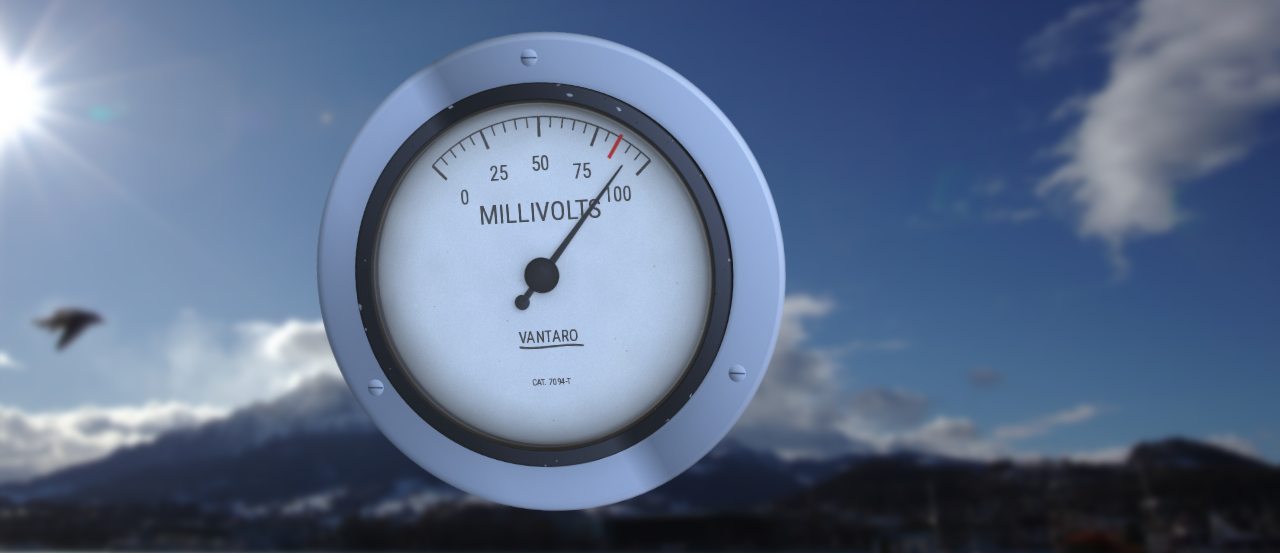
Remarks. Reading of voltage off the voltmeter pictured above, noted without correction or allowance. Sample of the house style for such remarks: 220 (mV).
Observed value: 92.5 (mV)
